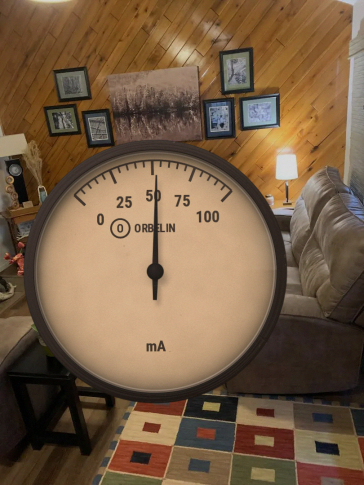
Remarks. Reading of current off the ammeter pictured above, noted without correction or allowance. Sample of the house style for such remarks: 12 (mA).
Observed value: 52.5 (mA)
